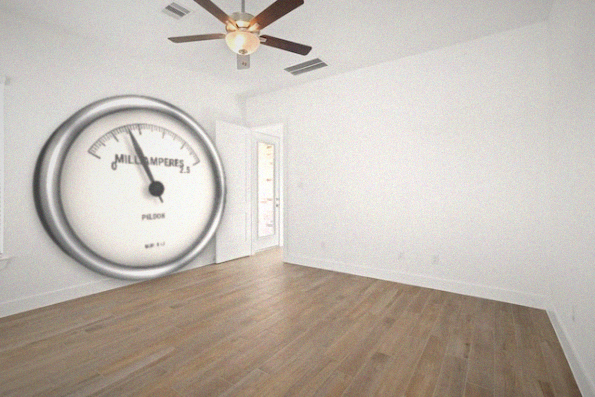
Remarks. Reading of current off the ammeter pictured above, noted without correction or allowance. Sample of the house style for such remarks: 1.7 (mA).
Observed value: 0.75 (mA)
